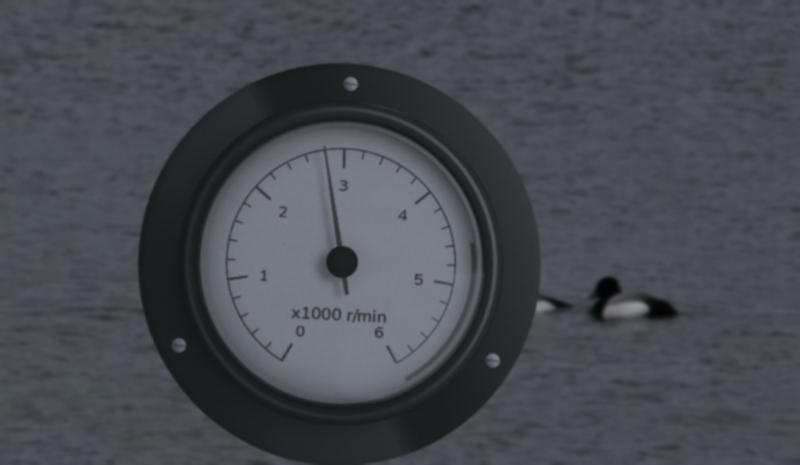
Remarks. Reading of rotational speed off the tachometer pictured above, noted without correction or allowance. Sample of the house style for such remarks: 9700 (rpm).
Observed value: 2800 (rpm)
